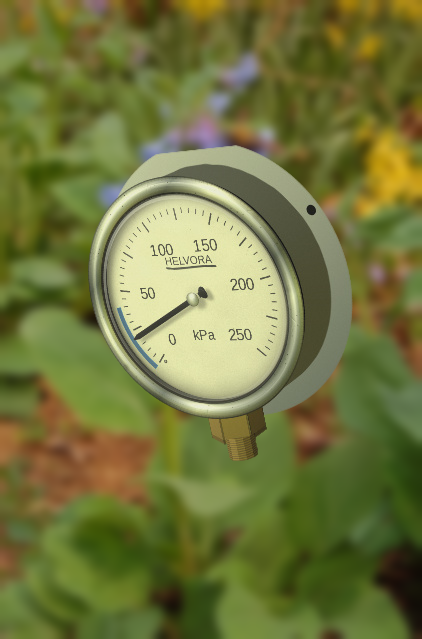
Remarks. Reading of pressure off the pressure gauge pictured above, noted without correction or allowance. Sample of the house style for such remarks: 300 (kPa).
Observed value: 20 (kPa)
